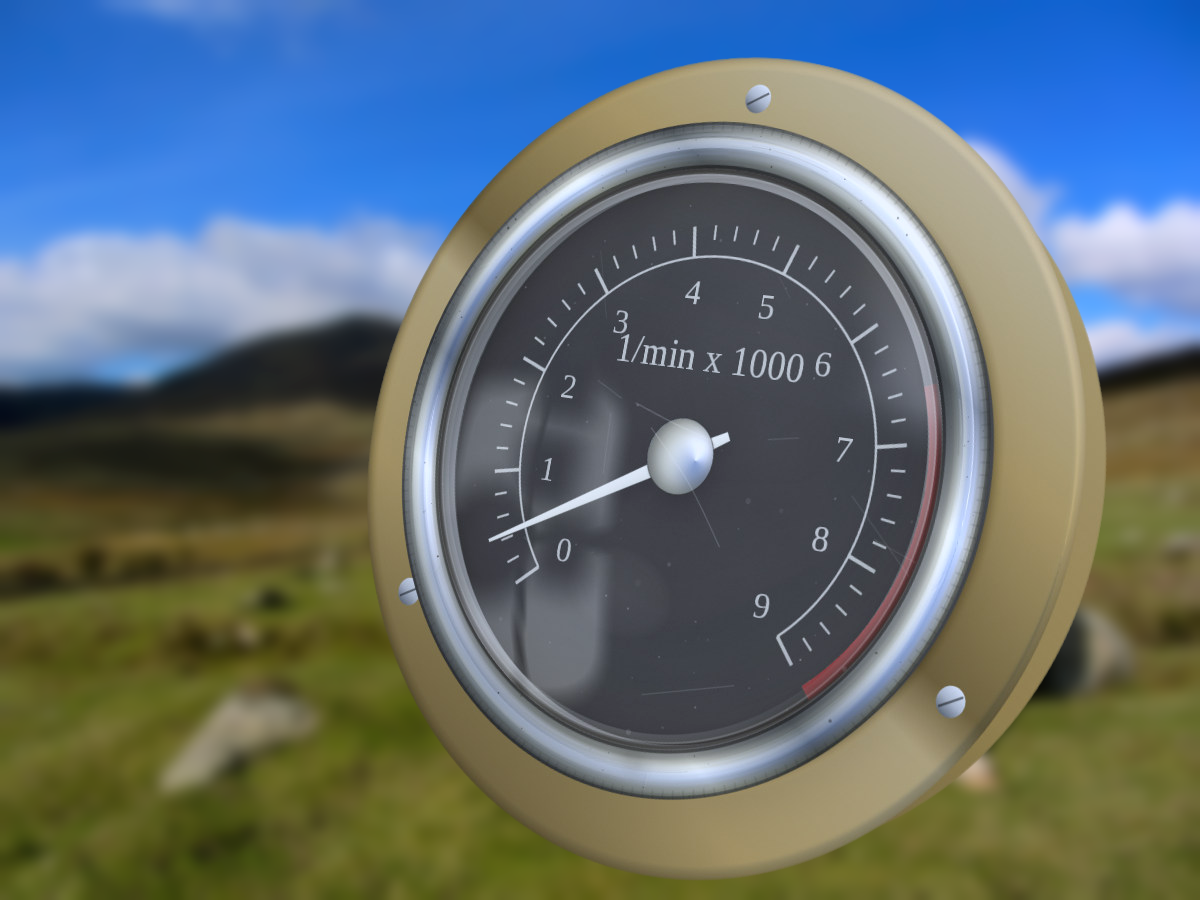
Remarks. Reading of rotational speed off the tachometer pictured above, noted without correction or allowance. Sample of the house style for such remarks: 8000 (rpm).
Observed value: 400 (rpm)
